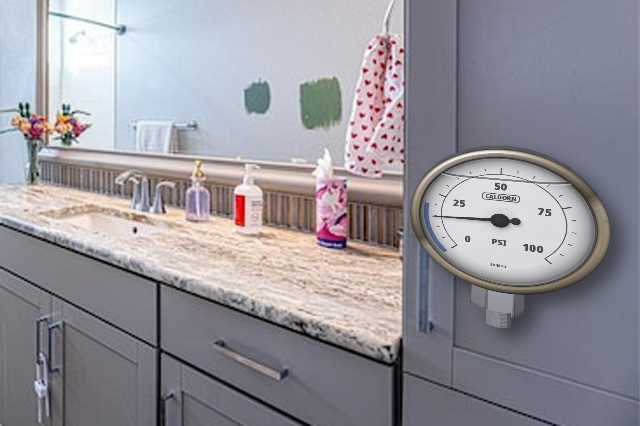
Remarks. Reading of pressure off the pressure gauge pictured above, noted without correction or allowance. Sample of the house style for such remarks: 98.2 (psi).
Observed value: 15 (psi)
